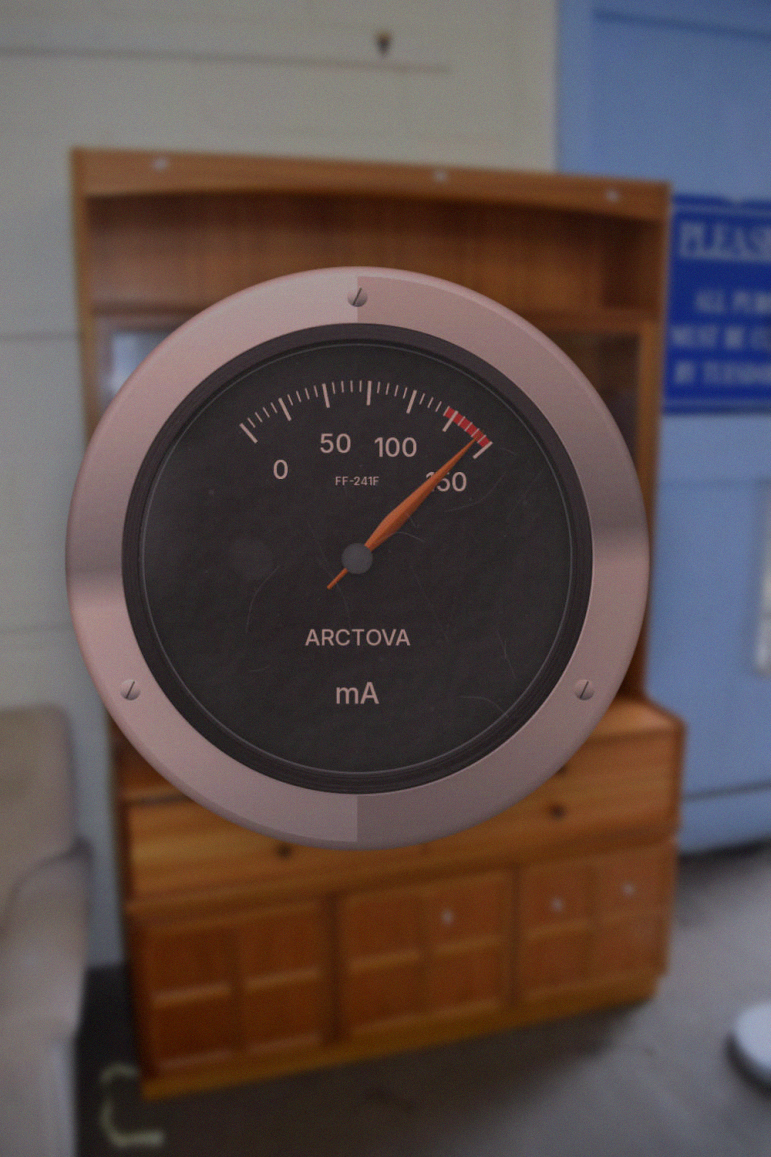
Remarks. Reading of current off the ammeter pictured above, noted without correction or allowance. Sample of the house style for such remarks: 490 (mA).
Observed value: 142.5 (mA)
